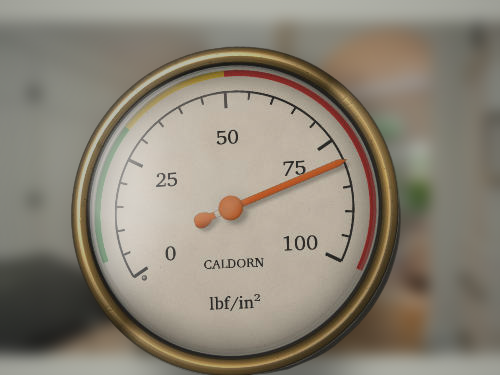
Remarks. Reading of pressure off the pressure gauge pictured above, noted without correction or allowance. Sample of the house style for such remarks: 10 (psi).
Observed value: 80 (psi)
